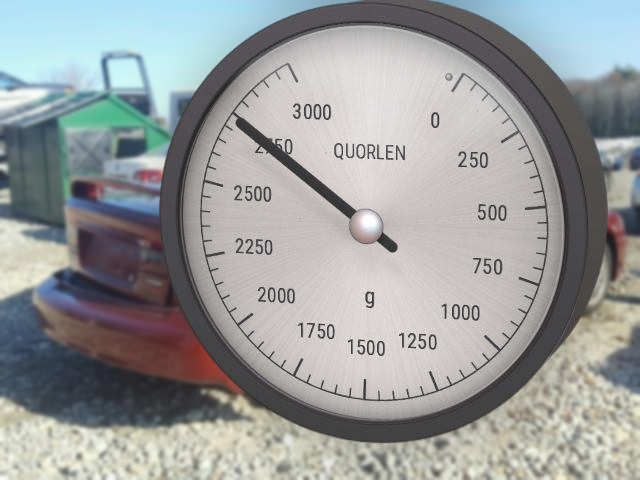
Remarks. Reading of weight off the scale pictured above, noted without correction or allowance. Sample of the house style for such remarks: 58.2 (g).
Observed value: 2750 (g)
